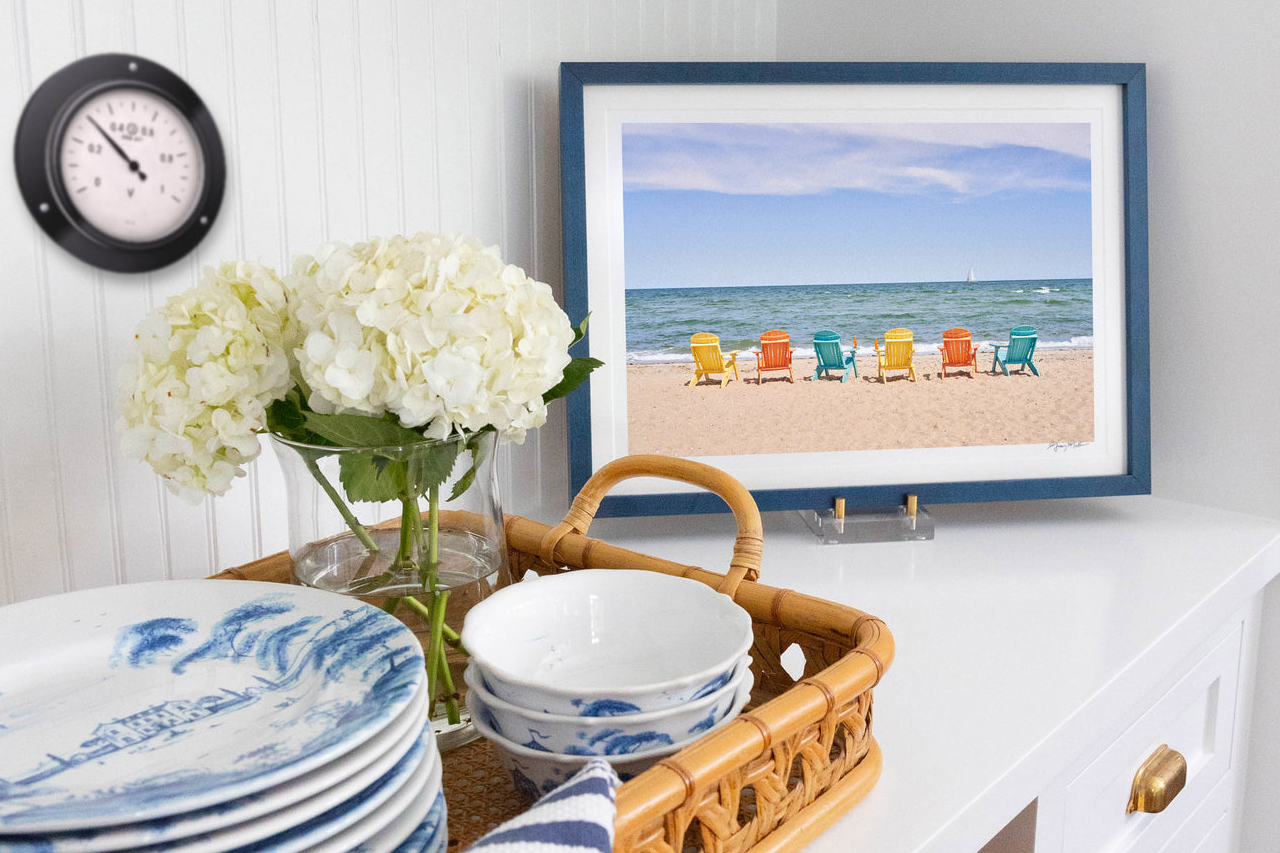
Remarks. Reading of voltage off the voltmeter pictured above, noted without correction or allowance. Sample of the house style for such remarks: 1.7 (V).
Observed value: 0.3 (V)
